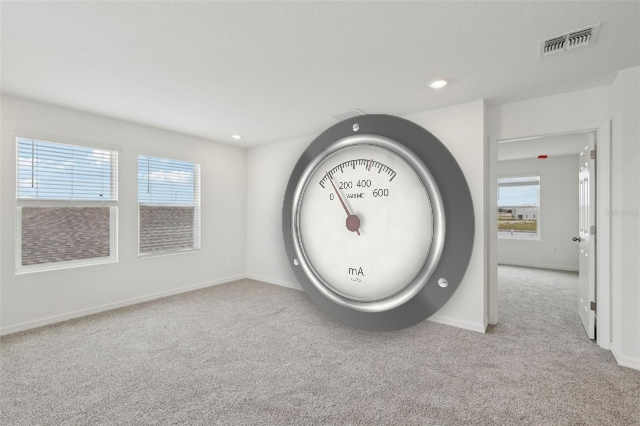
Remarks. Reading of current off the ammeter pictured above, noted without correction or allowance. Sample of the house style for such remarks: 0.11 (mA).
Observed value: 100 (mA)
